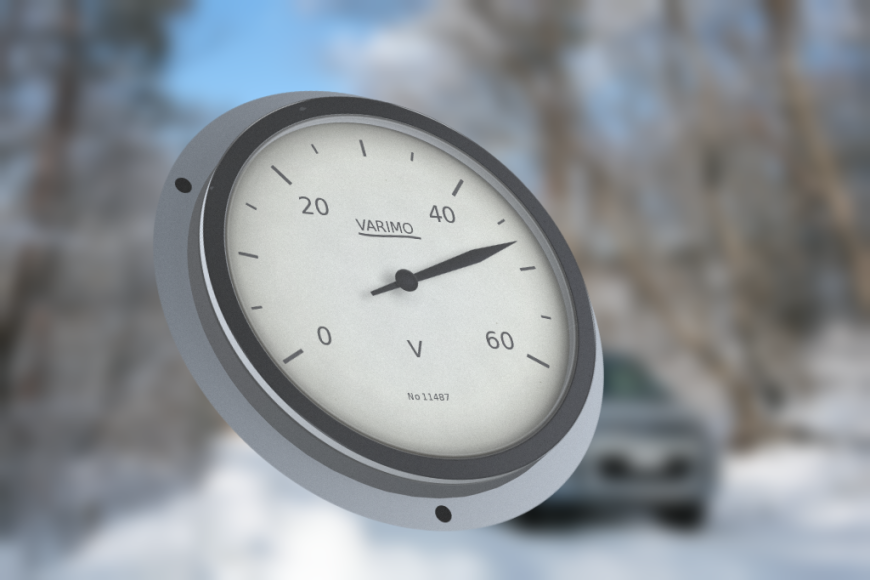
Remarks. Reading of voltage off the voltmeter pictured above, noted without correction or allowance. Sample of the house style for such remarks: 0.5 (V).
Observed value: 47.5 (V)
